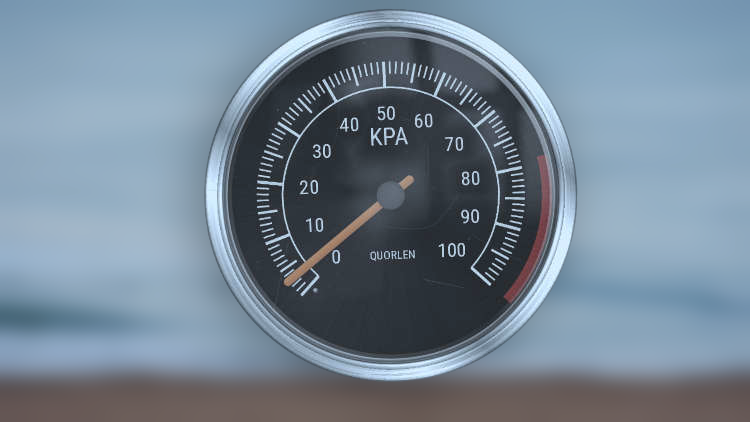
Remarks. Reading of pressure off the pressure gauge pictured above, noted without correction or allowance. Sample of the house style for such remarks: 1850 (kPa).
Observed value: 3 (kPa)
